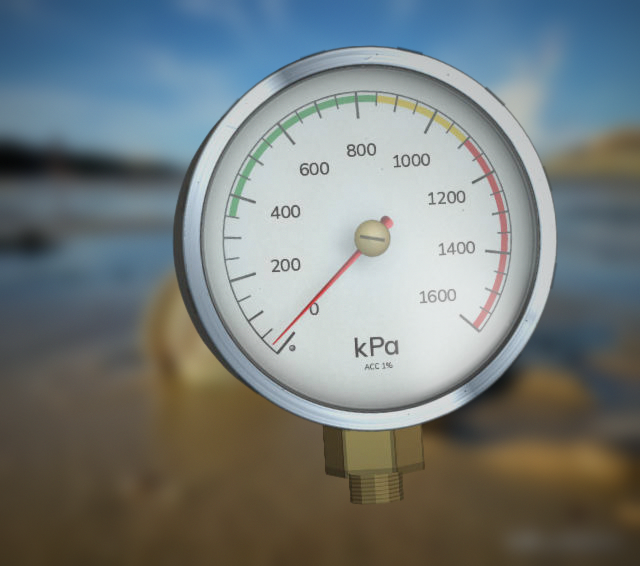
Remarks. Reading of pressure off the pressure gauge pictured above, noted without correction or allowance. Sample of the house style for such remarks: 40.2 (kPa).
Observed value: 25 (kPa)
